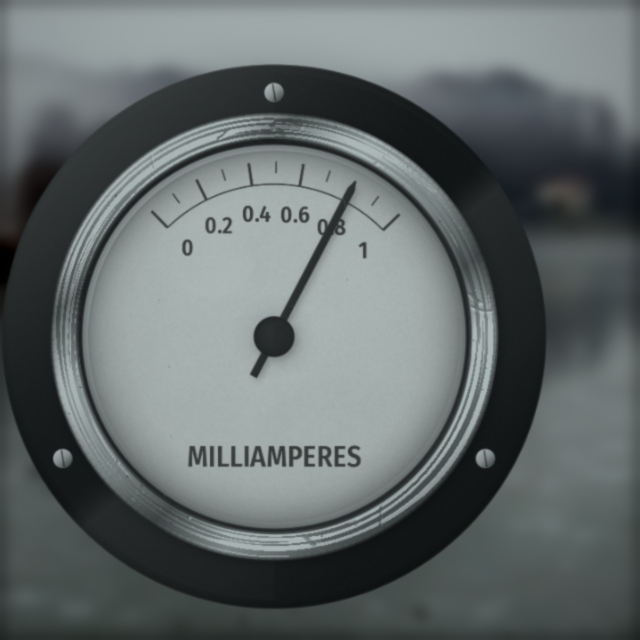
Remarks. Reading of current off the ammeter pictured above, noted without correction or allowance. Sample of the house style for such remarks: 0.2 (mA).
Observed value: 0.8 (mA)
